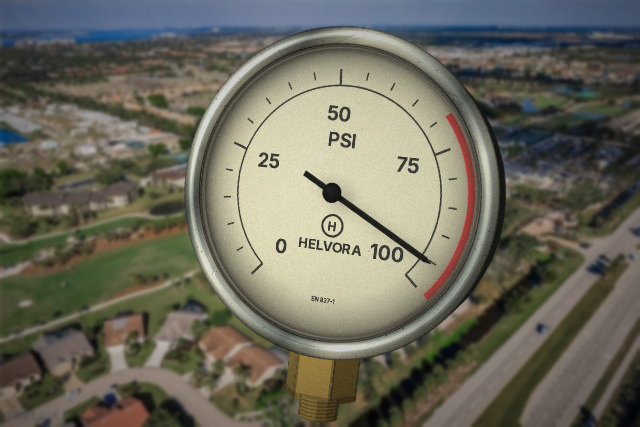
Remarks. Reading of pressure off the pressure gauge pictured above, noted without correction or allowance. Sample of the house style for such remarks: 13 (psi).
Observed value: 95 (psi)
